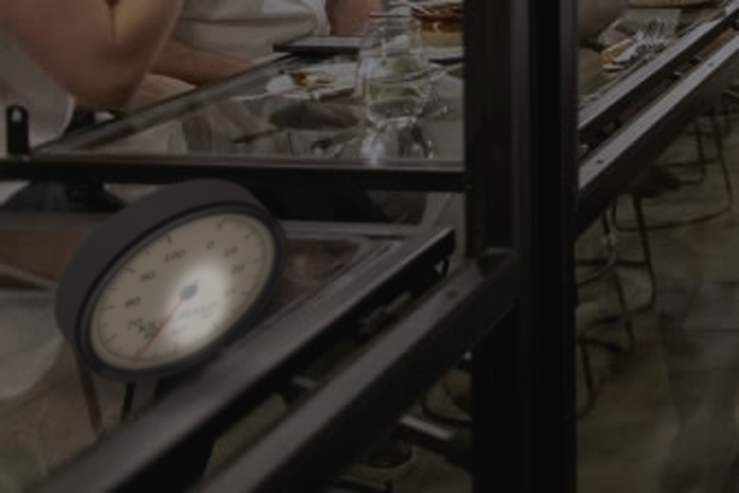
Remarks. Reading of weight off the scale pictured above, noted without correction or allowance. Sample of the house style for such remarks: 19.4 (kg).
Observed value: 60 (kg)
